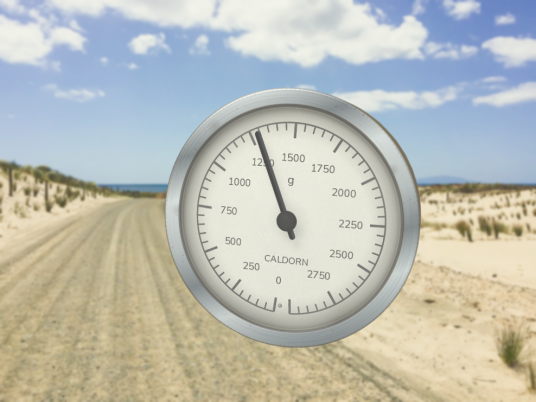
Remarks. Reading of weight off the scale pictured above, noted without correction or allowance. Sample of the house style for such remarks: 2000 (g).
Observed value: 1300 (g)
